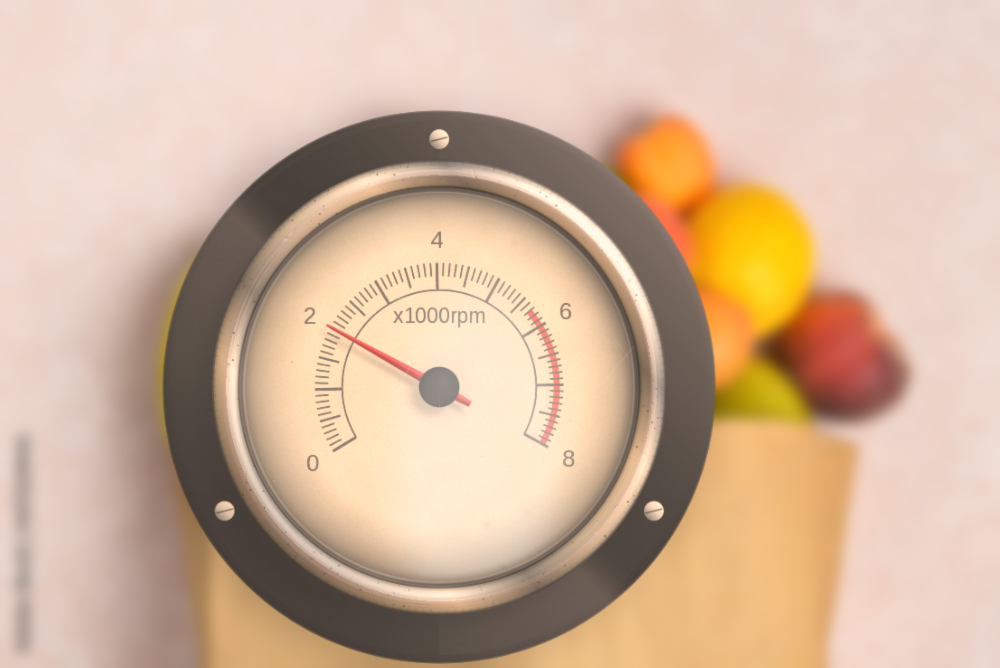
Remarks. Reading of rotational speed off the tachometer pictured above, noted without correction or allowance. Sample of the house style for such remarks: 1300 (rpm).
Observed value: 2000 (rpm)
